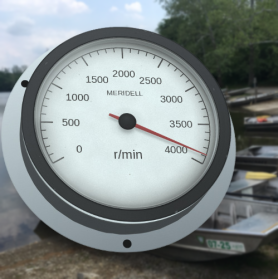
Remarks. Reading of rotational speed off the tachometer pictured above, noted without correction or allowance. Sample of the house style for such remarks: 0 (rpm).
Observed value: 3900 (rpm)
